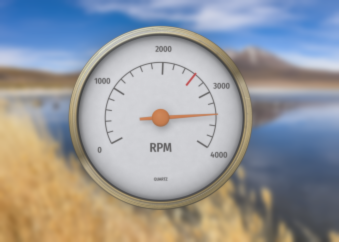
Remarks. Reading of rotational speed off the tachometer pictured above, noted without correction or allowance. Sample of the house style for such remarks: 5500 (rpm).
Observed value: 3400 (rpm)
